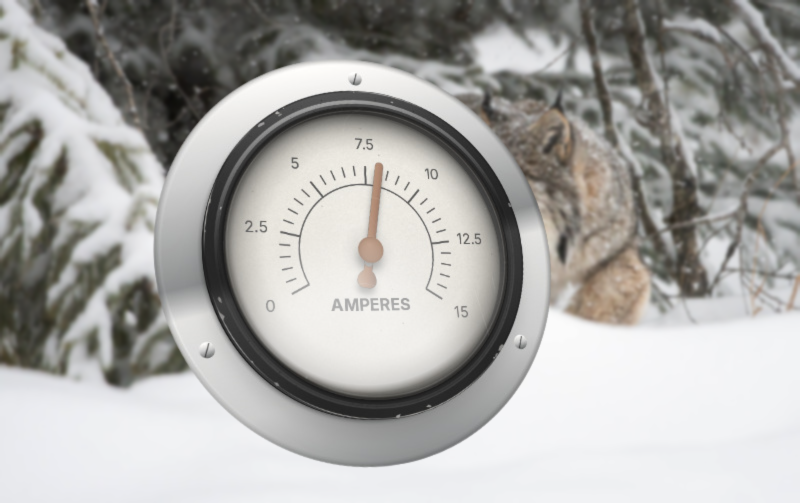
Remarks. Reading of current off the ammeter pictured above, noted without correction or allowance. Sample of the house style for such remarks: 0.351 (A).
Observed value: 8 (A)
